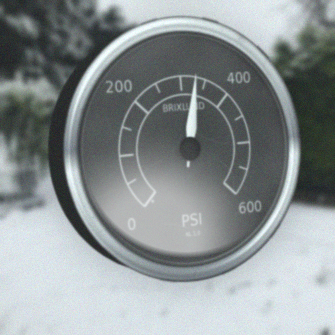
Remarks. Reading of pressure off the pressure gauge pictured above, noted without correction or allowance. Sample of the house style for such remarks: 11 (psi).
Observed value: 325 (psi)
